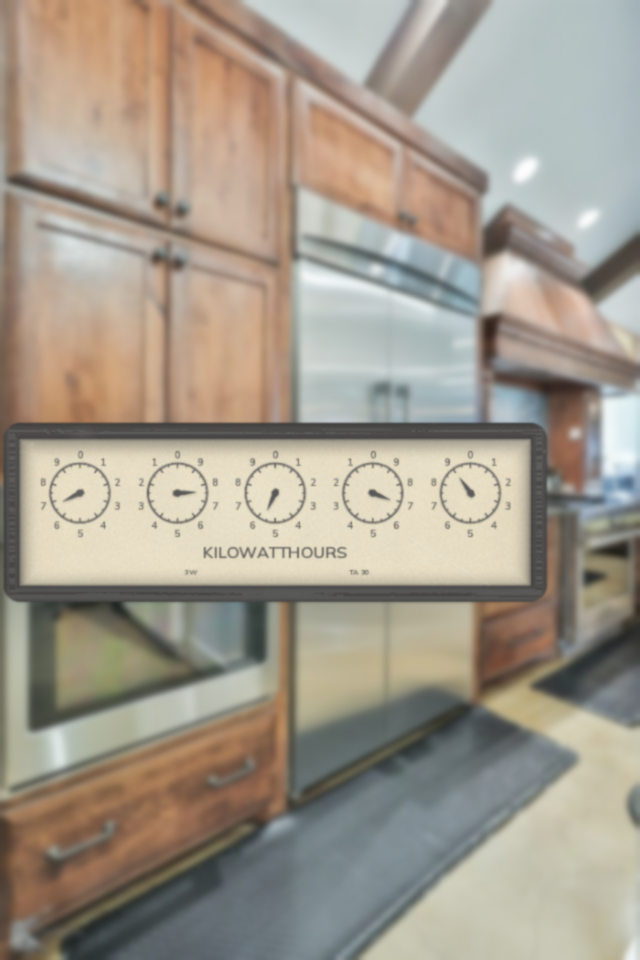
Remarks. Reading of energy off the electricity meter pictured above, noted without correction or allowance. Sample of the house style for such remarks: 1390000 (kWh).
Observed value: 67569 (kWh)
